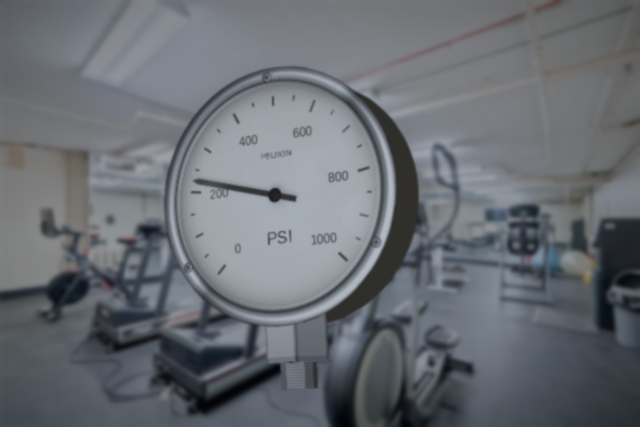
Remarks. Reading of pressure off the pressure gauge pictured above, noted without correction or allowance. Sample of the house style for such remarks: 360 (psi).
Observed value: 225 (psi)
